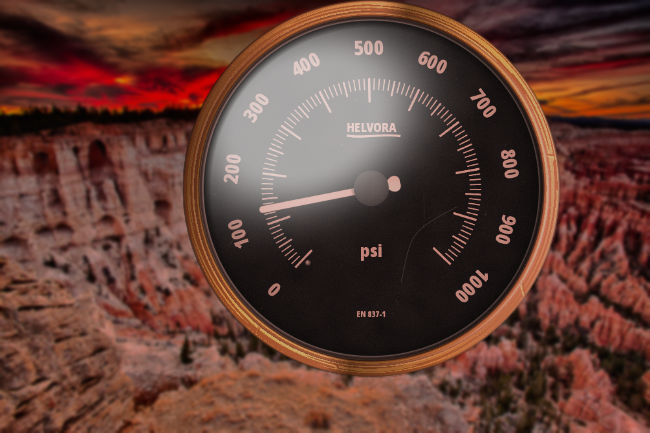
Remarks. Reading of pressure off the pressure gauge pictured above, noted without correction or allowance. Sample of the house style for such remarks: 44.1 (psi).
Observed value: 130 (psi)
